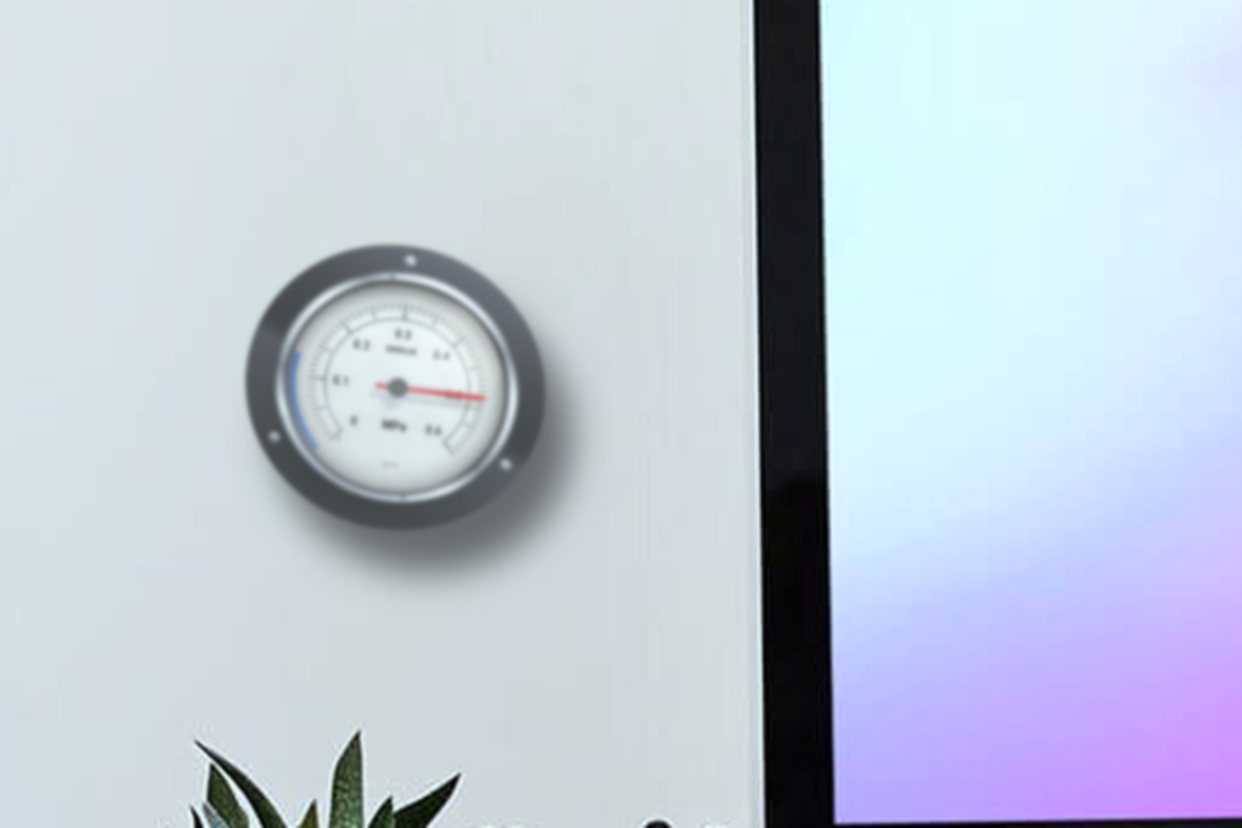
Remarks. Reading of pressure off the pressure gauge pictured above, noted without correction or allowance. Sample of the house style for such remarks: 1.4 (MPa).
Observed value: 0.5 (MPa)
